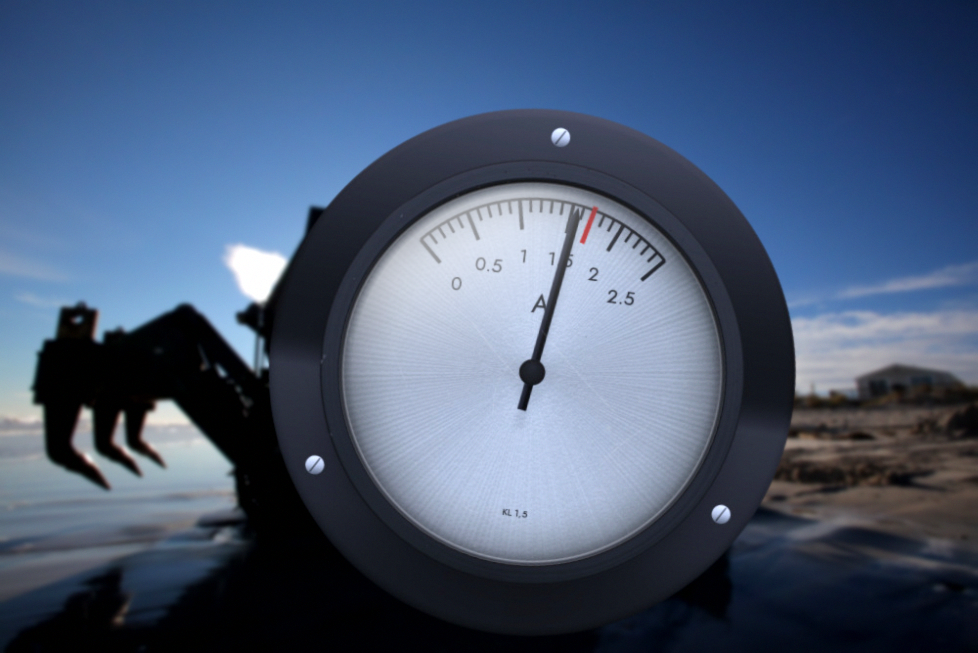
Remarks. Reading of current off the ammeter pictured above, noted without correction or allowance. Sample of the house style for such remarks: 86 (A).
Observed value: 1.55 (A)
